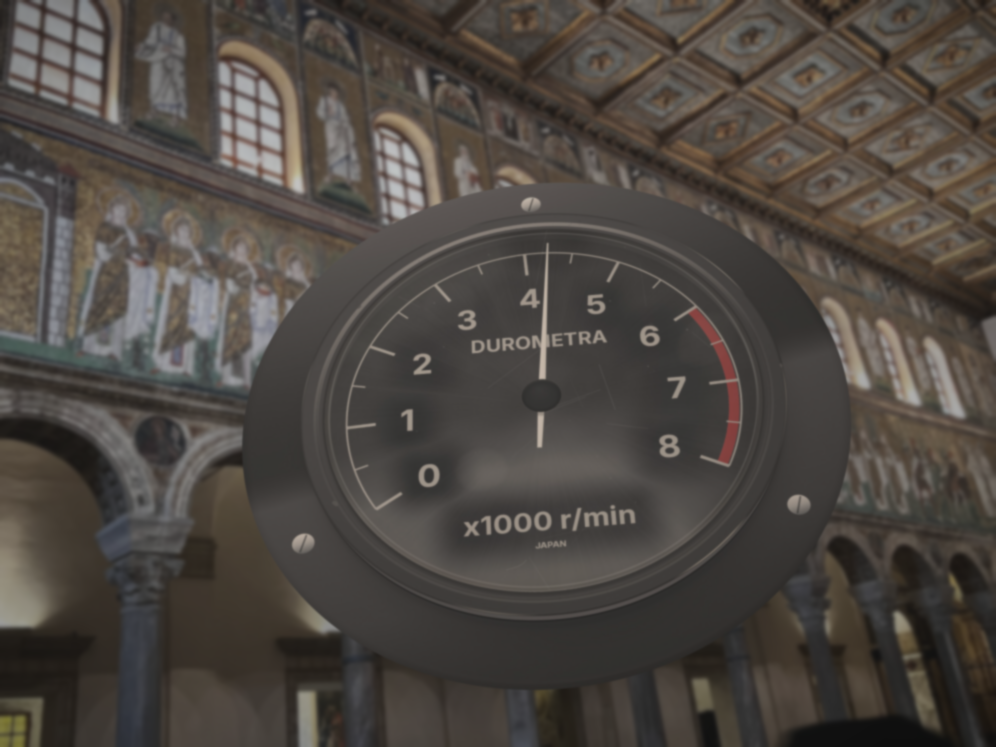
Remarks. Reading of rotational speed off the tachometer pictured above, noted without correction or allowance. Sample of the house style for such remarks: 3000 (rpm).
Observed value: 4250 (rpm)
